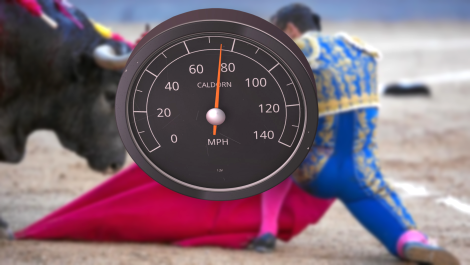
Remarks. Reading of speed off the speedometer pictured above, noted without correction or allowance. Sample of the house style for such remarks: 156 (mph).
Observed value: 75 (mph)
